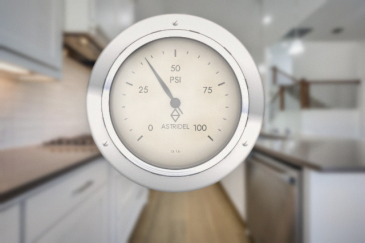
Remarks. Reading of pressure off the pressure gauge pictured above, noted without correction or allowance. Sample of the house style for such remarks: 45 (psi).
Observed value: 37.5 (psi)
